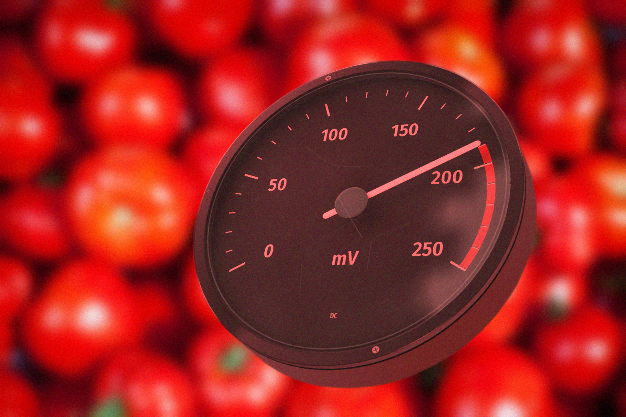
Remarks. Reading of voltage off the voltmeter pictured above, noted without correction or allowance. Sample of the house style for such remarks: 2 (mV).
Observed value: 190 (mV)
